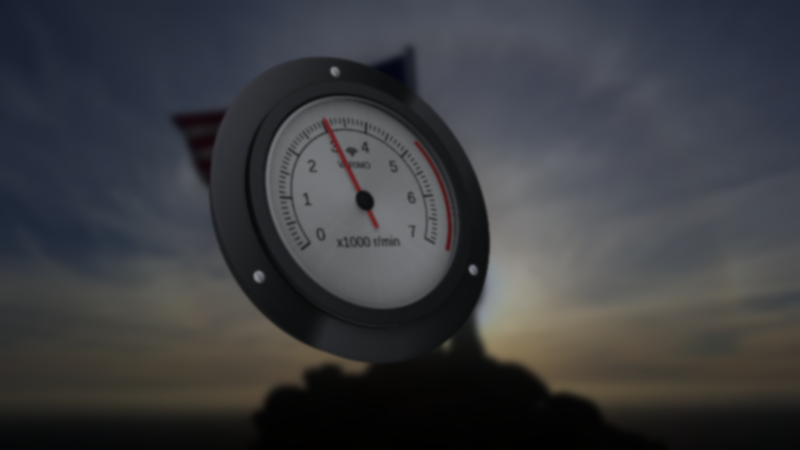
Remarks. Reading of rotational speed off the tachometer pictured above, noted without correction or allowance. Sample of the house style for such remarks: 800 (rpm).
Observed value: 3000 (rpm)
